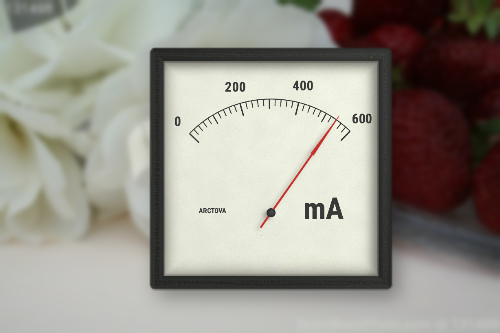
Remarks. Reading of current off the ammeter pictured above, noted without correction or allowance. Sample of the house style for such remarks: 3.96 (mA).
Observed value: 540 (mA)
